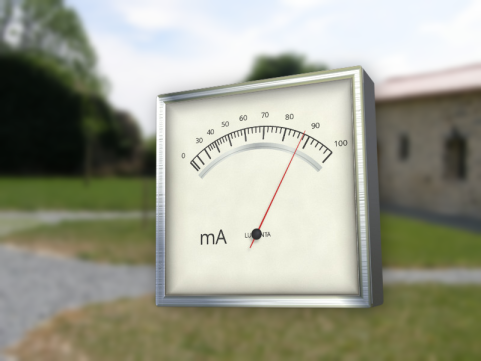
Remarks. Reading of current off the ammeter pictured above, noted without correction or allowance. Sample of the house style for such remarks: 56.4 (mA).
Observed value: 88 (mA)
